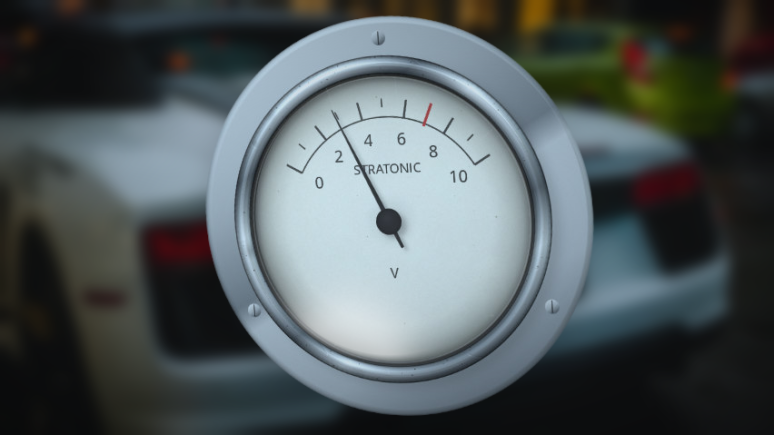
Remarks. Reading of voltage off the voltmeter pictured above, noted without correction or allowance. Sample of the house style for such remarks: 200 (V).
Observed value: 3 (V)
